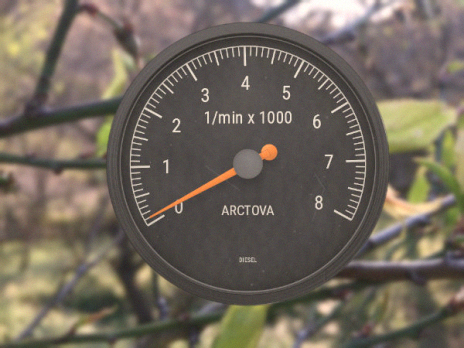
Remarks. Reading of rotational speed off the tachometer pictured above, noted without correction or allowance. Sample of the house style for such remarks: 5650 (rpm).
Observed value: 100 (rpm)
